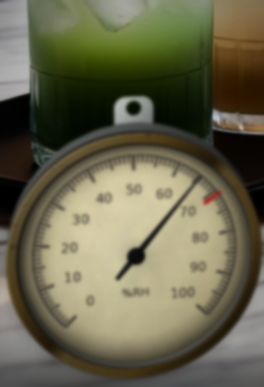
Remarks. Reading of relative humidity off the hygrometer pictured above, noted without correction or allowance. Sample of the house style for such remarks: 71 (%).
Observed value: 65 (%)
